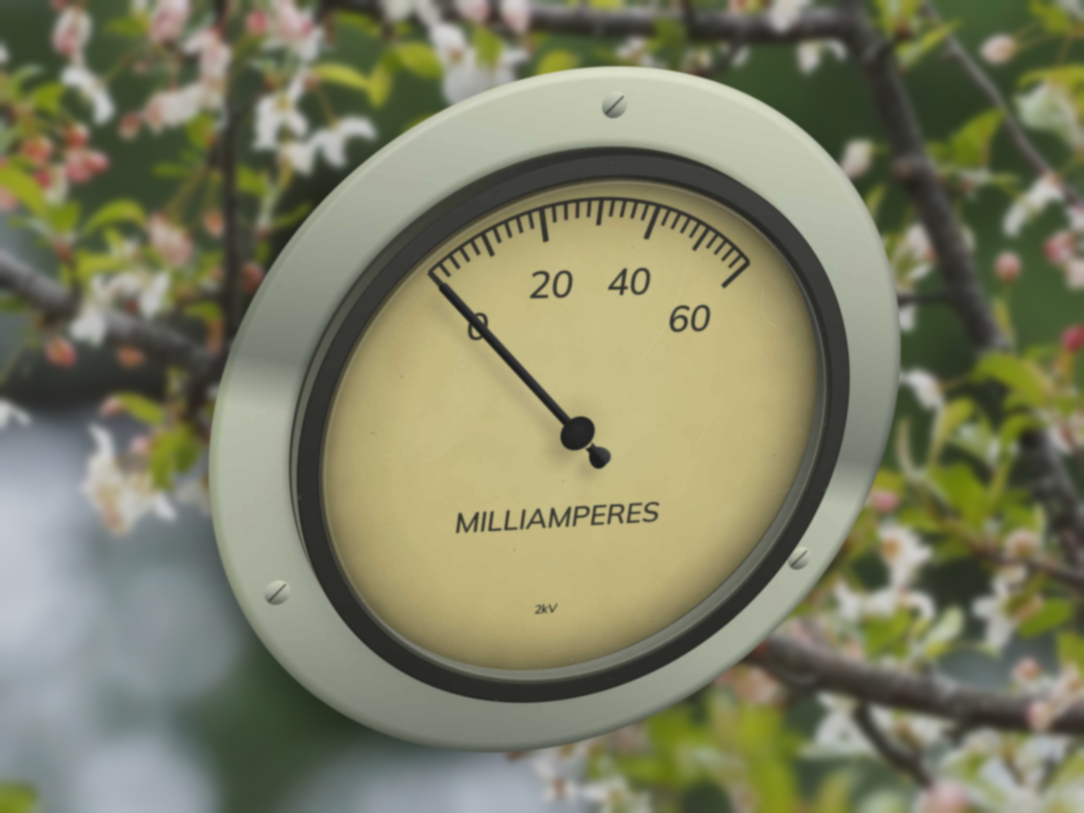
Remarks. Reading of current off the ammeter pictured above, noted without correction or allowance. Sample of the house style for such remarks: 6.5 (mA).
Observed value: 0 (mA)
